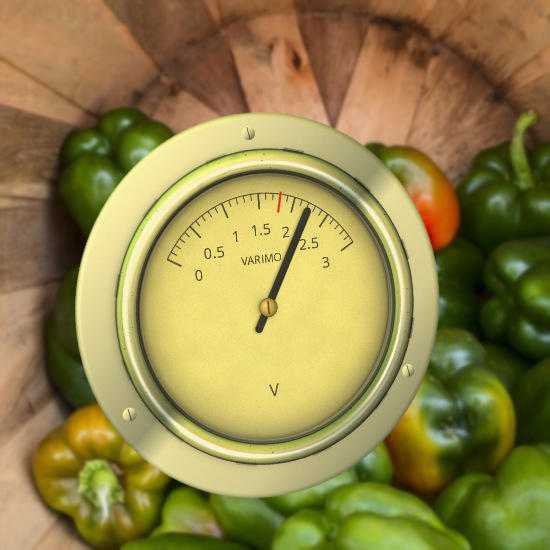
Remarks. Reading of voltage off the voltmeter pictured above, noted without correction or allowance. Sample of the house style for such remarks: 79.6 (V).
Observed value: 2.2 (V)
